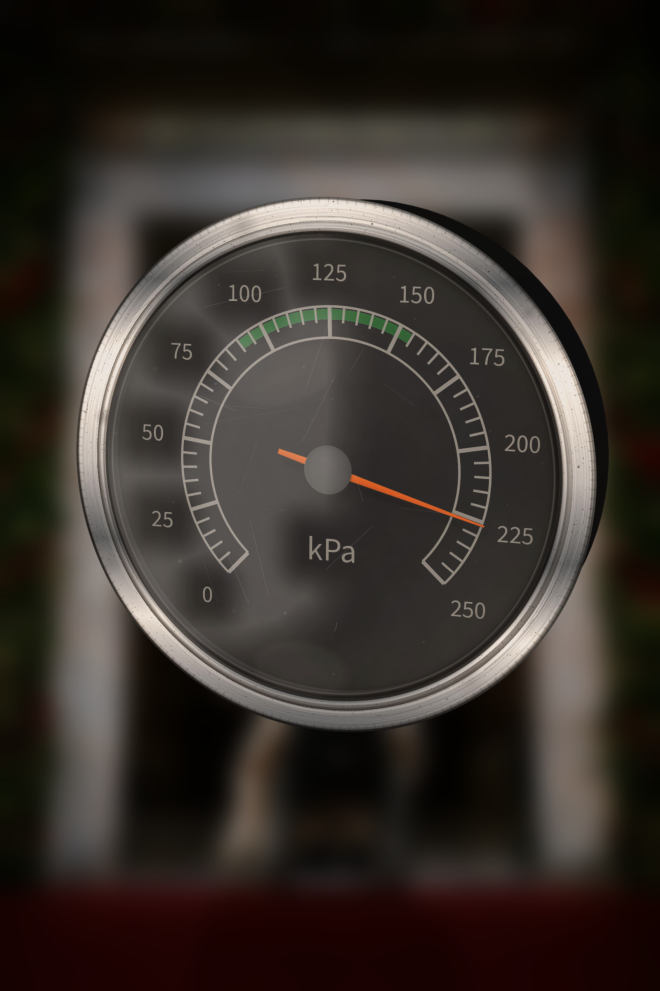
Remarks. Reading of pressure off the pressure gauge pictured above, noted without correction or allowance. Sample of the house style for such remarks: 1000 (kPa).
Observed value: 225 (kPa)
